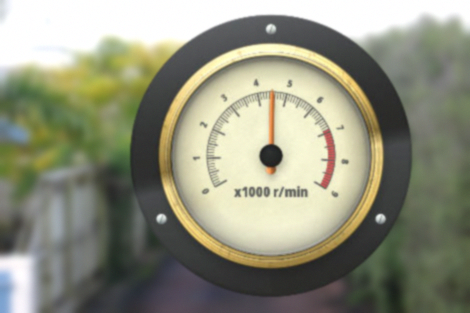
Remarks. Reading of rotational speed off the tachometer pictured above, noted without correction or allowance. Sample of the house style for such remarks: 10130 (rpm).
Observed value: 4500 (rpm)
